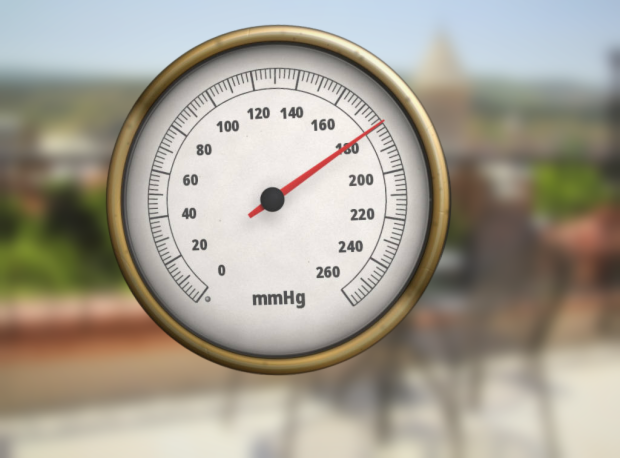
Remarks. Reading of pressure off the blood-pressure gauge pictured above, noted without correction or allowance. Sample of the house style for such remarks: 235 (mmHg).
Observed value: 180 (mmHg)
